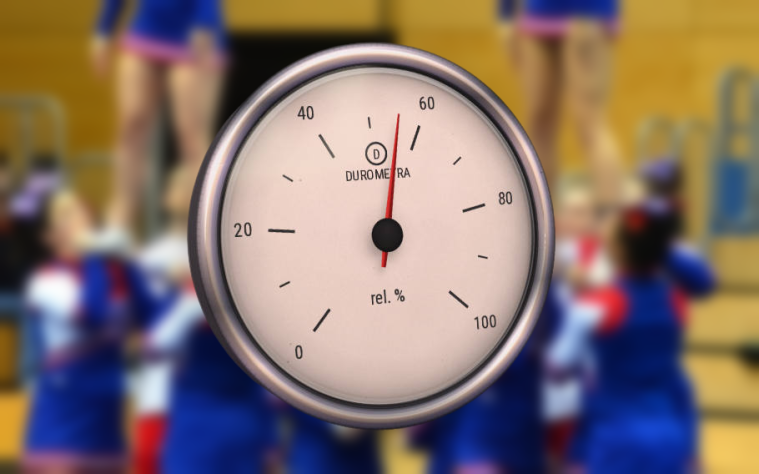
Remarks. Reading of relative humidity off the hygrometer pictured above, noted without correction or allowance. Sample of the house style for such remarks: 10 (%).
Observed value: 55 (%)
